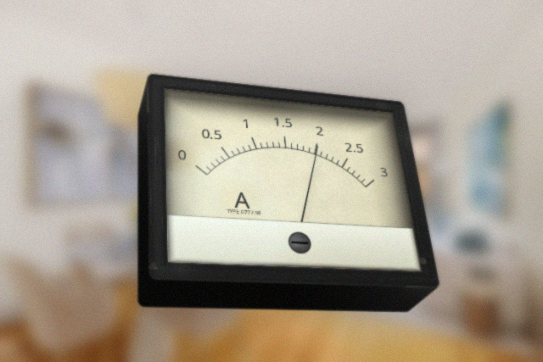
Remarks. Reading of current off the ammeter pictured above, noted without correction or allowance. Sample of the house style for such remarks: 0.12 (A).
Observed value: 2 (A)
